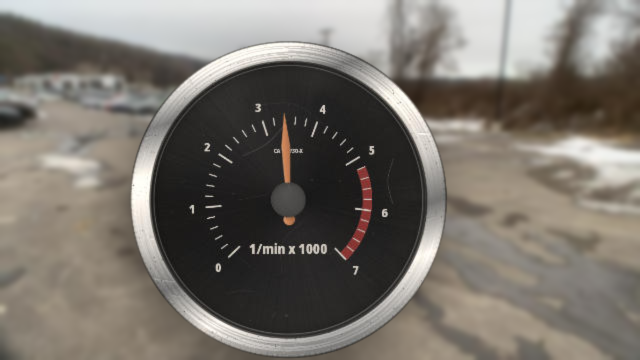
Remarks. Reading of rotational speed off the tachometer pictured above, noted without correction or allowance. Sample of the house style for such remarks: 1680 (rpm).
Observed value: 3400 (rpm)
